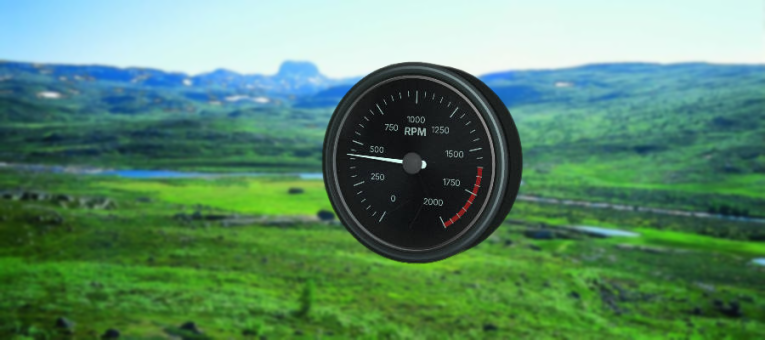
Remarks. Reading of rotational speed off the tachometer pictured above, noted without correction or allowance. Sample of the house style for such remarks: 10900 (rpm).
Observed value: 425 (rpm)
